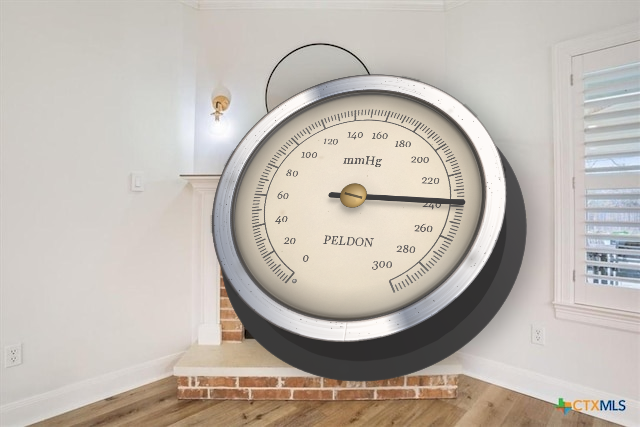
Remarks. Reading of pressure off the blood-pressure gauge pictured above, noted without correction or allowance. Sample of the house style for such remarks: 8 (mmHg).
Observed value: 240 (mmHg)
